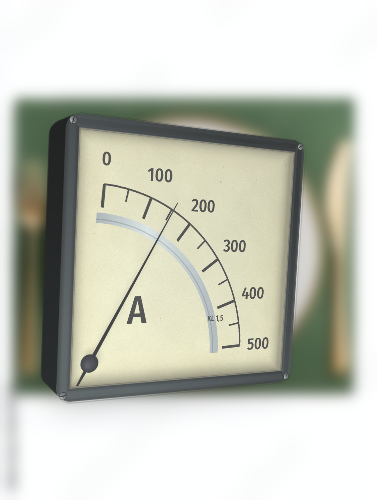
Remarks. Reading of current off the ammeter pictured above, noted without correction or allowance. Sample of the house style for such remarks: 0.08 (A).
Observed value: 150 (A)
